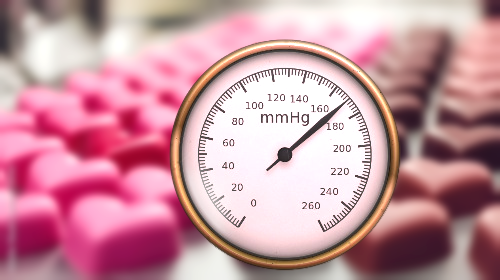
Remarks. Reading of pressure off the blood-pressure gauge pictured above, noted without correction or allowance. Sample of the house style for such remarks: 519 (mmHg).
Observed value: 170 (mmHg)
